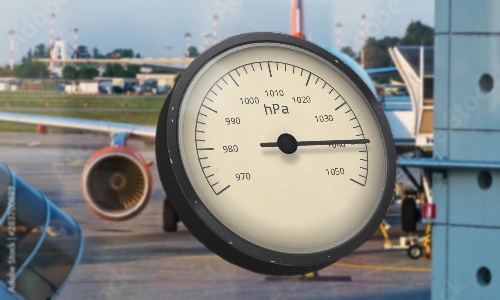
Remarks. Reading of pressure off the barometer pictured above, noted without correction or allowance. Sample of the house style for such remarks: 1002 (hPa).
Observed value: 1040 (hPa)
